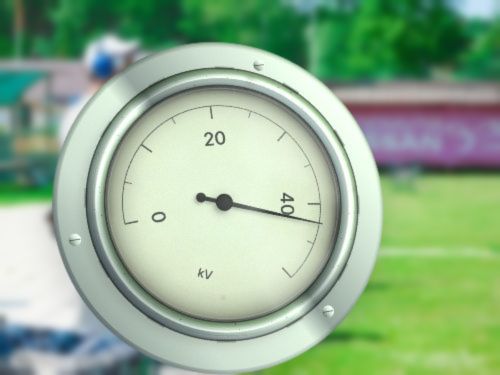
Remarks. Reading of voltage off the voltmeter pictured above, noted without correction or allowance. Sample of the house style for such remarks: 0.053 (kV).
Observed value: 42.5 (kV)
